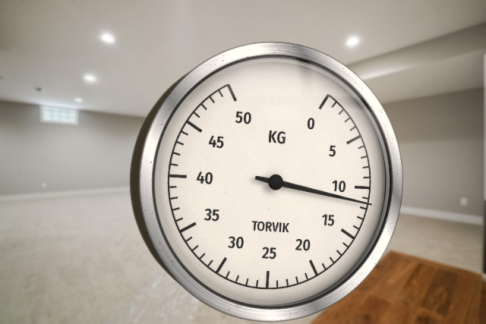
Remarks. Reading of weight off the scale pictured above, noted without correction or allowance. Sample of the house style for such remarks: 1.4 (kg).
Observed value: 11.5 (kg)
